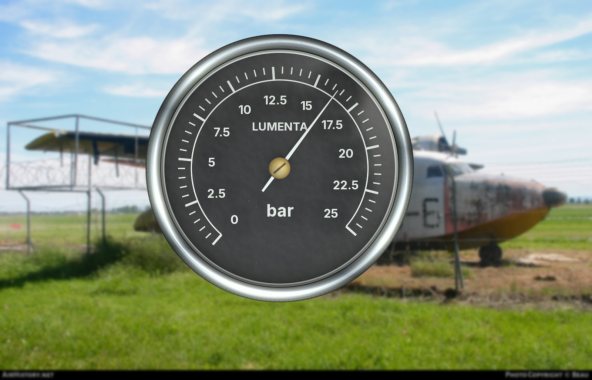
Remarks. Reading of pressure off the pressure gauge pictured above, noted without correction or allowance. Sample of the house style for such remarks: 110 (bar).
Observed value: 16.25 (bar)
